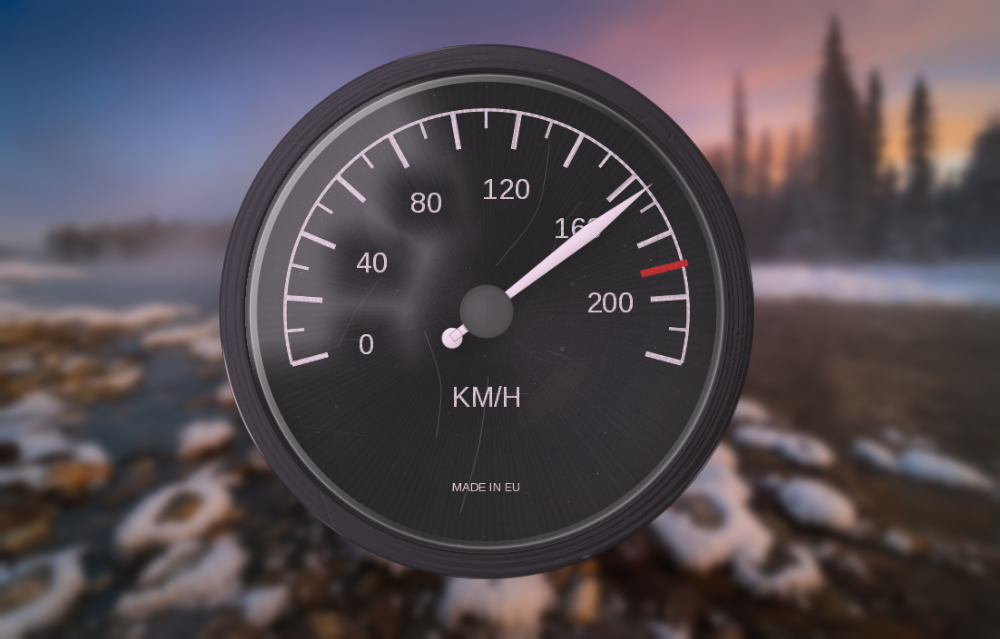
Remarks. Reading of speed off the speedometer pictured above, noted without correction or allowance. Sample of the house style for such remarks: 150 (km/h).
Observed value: 165 (km/h)
